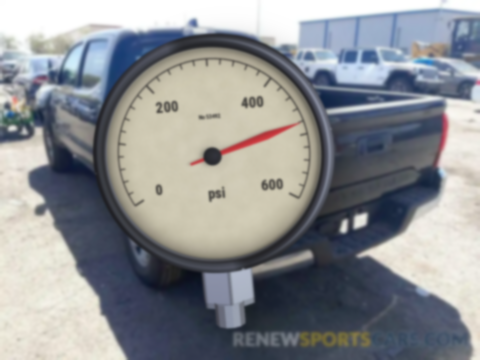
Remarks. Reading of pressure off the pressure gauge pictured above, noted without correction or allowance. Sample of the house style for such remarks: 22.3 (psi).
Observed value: 480 (psi)
